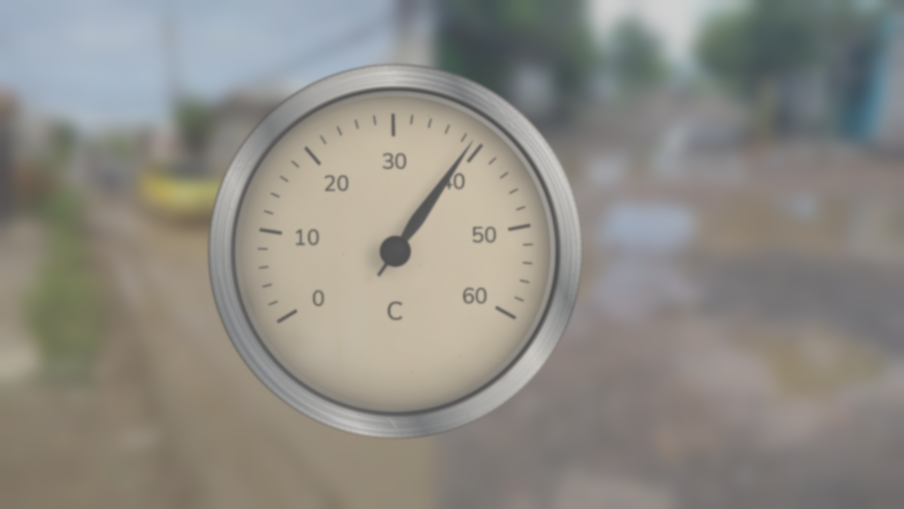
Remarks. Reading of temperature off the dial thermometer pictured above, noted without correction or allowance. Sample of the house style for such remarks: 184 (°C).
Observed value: 39 (°C)
